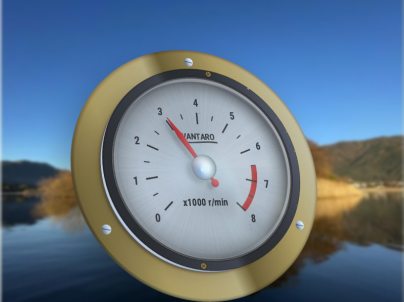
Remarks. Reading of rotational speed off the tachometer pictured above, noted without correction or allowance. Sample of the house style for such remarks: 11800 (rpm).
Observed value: 3000 (rpm)
